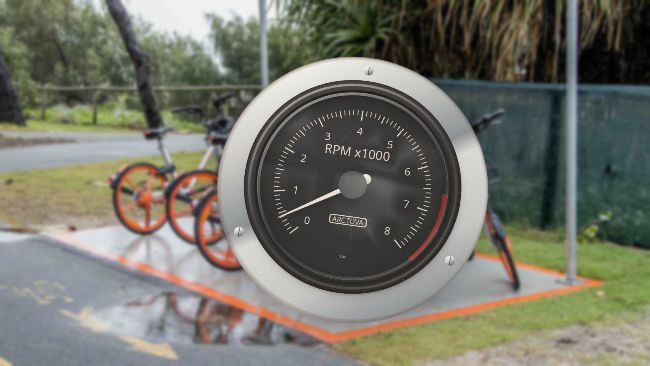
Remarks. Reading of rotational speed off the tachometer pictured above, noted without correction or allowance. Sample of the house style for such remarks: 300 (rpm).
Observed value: 400 (rpm)
